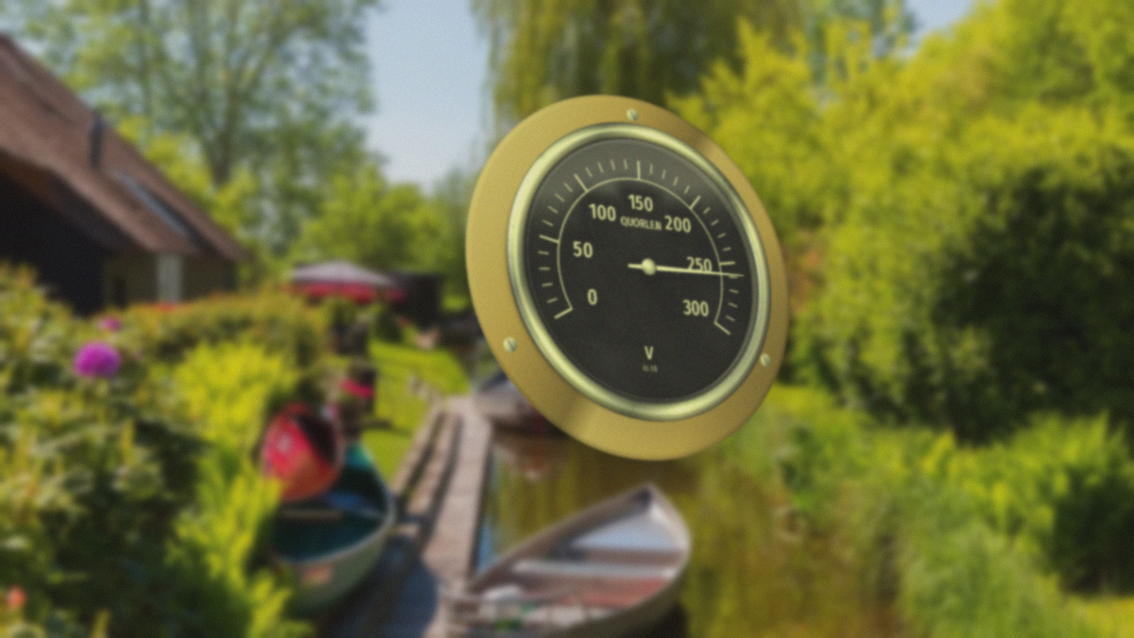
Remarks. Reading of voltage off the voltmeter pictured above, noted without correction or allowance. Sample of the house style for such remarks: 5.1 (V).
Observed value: 260 (V)
